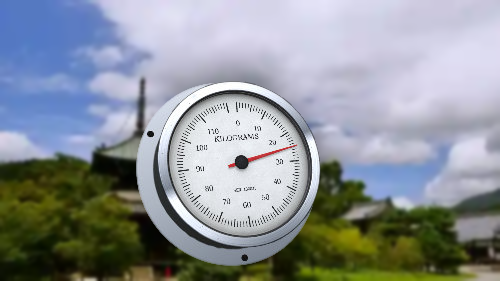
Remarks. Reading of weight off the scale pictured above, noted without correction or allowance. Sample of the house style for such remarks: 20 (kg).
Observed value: 25 (kg)
